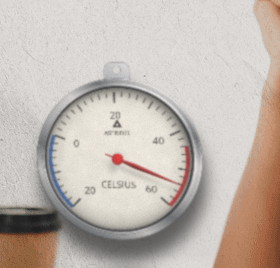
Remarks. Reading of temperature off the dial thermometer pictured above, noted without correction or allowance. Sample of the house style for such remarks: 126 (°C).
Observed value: 54 (°C)
